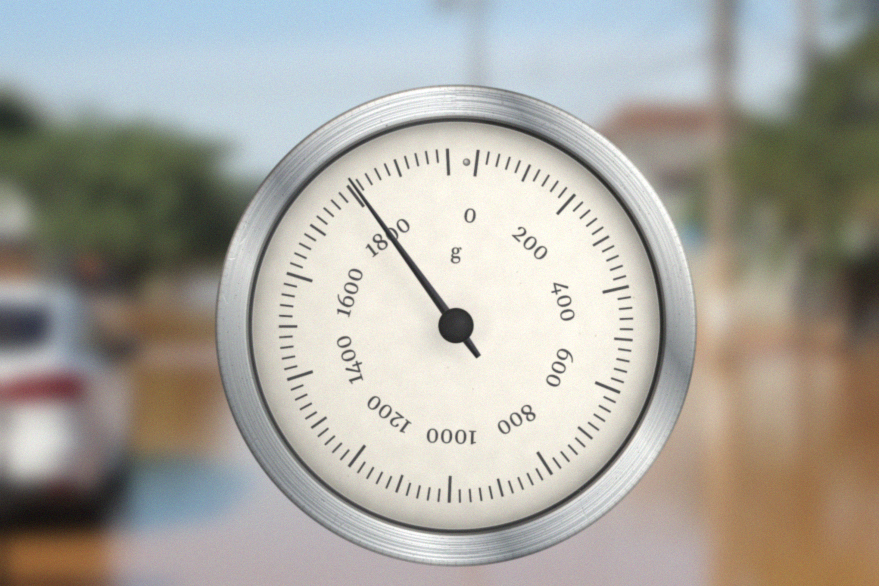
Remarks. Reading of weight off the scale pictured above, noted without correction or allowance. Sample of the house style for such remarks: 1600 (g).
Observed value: 1810 (g)
